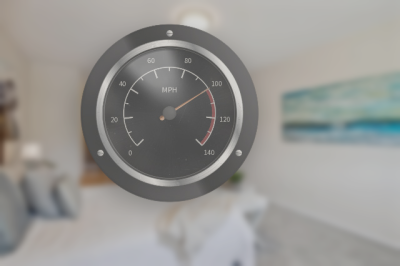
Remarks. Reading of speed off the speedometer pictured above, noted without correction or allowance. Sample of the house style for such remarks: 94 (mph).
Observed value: 100 (mph)
